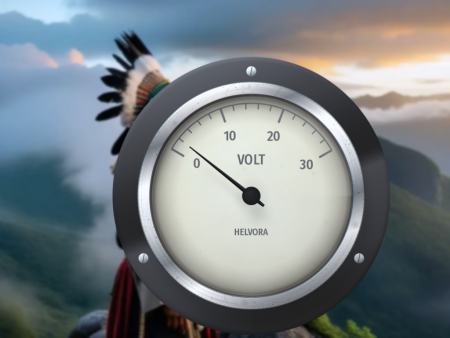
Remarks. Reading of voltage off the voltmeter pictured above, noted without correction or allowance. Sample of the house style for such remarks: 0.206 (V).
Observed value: 2 (V)
